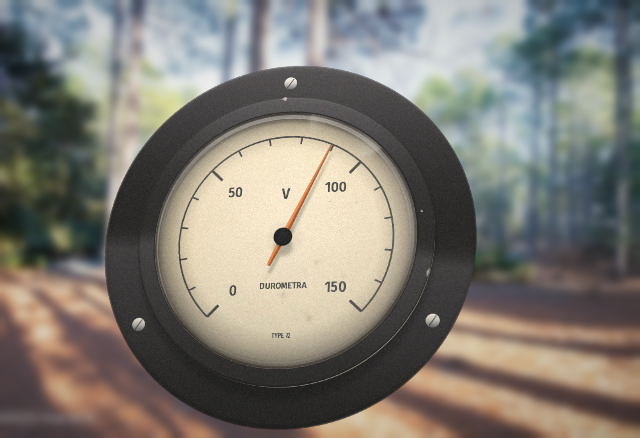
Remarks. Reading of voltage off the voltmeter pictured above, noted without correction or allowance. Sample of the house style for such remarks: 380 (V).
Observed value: 90 (V)
